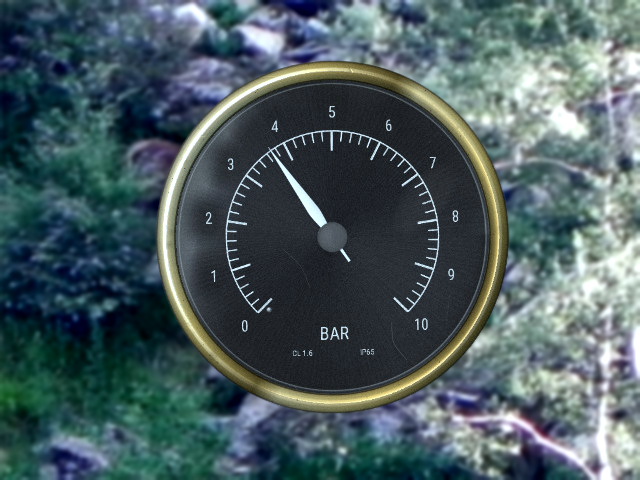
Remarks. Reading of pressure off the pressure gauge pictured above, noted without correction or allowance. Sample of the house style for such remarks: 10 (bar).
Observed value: 3.7 (bar)
